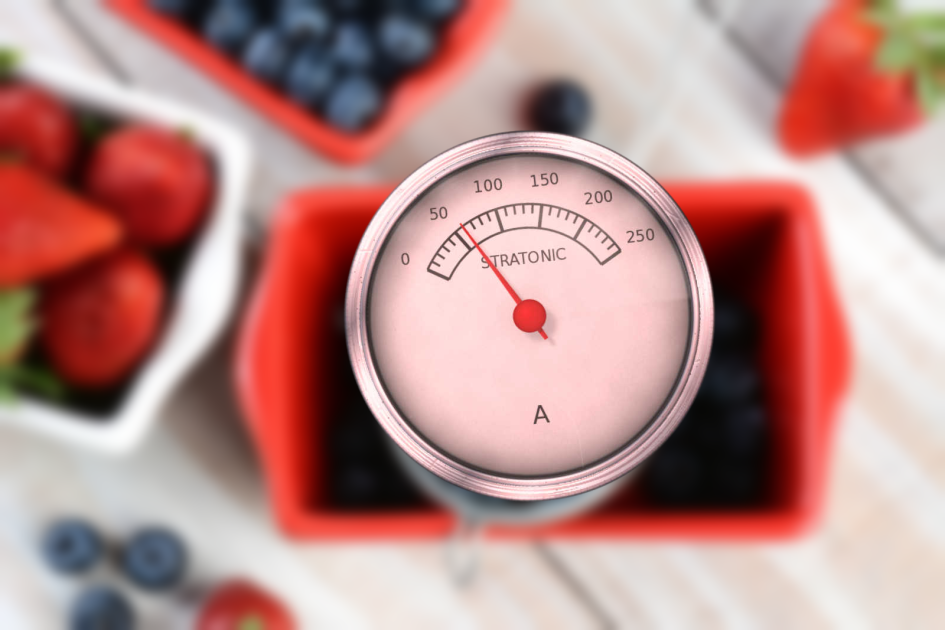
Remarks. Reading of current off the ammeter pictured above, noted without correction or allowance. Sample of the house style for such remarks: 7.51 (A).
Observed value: 60 (A)
